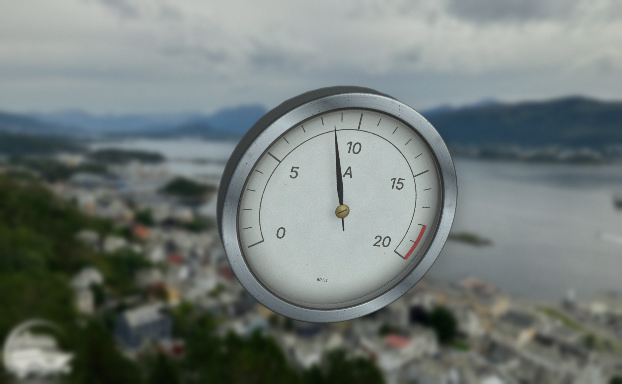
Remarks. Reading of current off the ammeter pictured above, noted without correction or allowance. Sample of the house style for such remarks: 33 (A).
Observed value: 8.5 (A)
